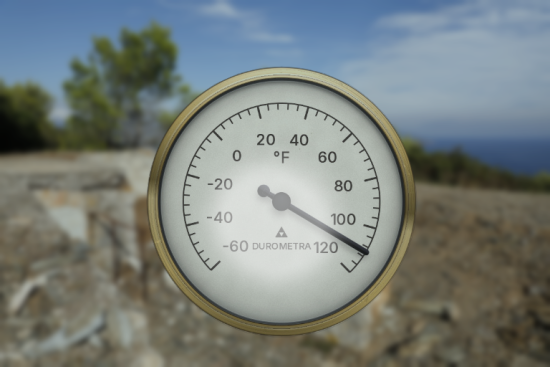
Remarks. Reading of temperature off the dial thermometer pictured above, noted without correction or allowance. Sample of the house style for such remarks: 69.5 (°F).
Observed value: 110 (°F)
